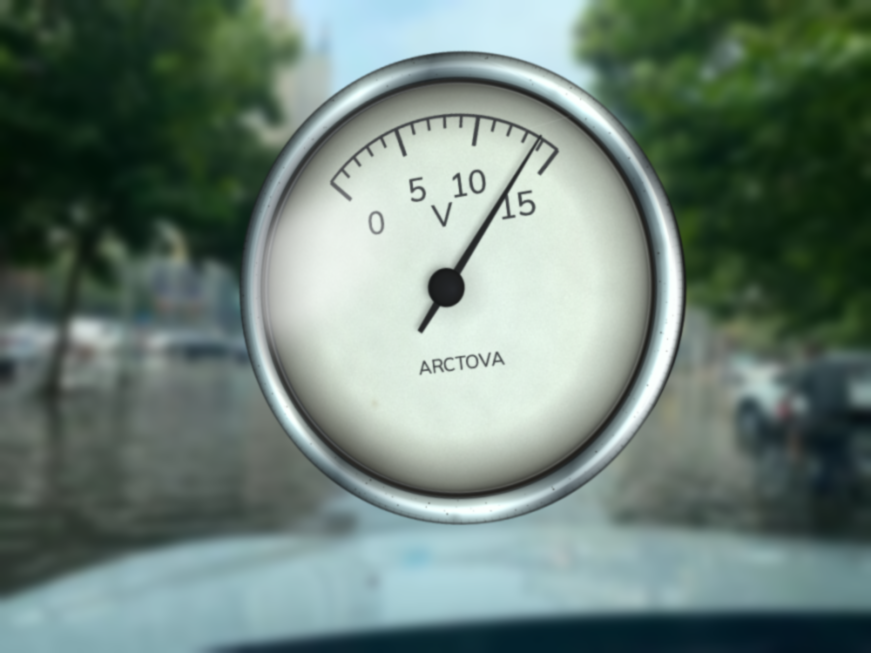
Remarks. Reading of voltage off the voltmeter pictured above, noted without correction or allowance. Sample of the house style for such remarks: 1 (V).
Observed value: 14 (V)
